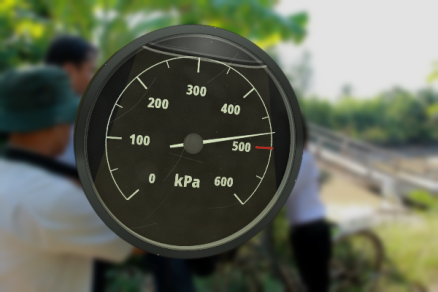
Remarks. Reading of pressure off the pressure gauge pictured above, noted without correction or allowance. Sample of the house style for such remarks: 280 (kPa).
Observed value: 475 (kPa)
